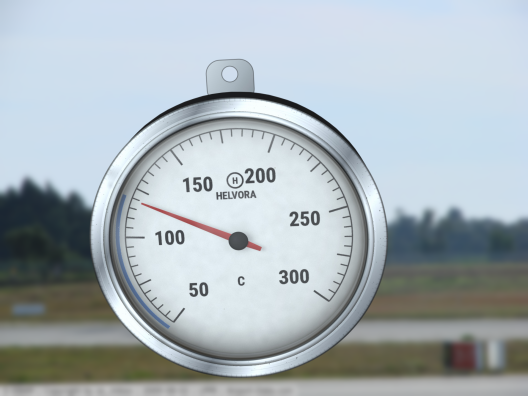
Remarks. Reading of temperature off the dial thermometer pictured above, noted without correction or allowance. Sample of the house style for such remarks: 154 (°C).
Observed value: 120 (°C)
